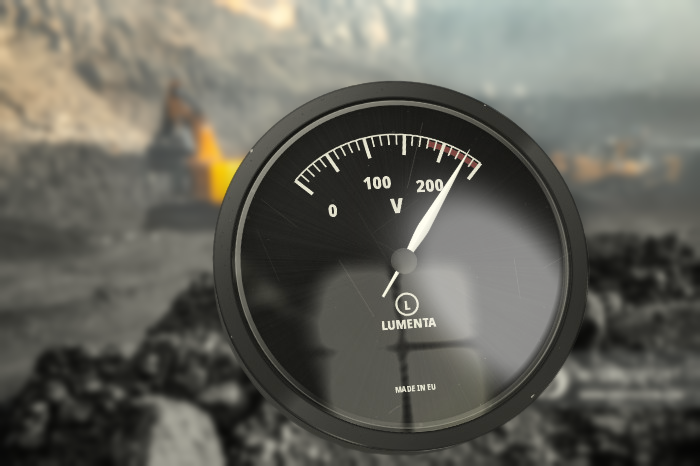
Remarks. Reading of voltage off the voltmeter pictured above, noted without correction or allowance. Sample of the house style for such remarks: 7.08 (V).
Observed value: 230 (V)
